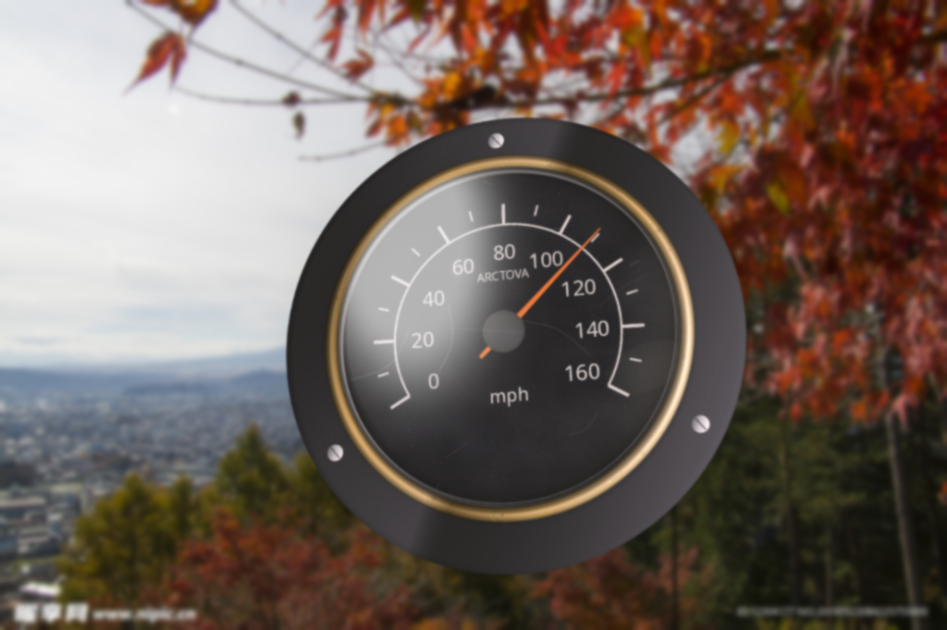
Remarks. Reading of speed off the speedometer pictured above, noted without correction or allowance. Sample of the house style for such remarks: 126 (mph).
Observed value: 110 (mph)
